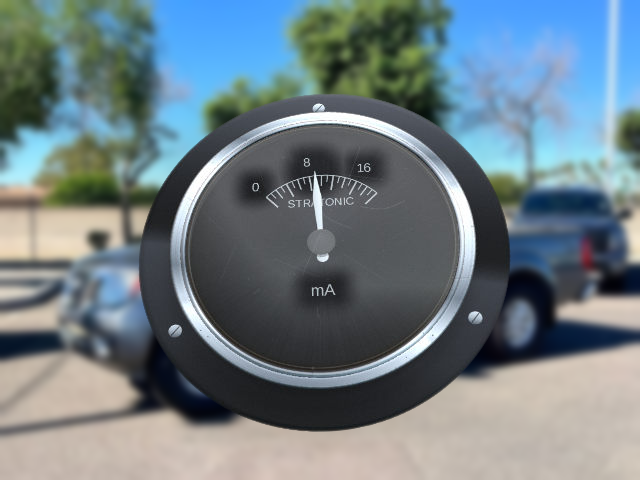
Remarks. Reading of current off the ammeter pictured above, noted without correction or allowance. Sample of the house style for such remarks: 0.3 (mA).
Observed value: 9 (mA)
